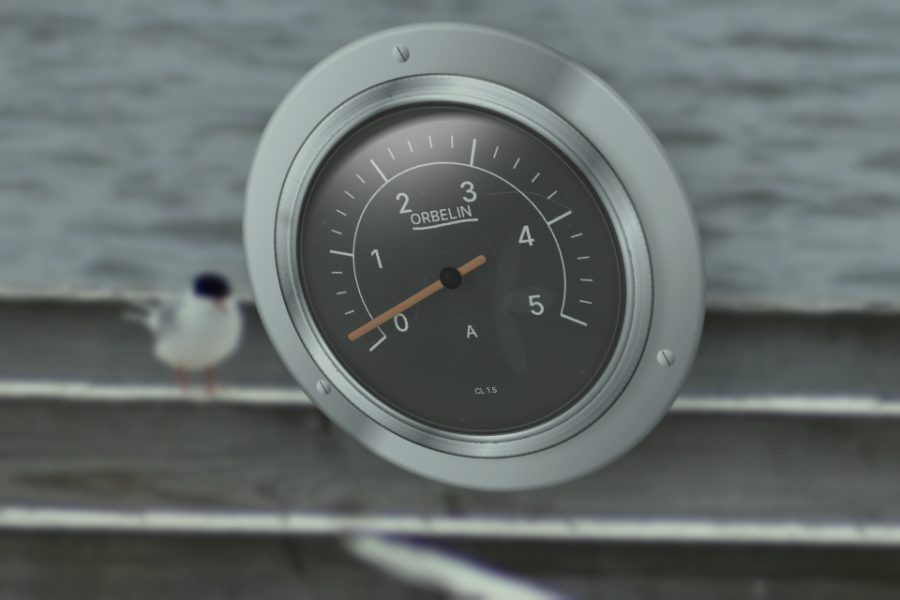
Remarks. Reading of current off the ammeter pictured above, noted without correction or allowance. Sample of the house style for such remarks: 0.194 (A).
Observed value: 0.2 (A)
